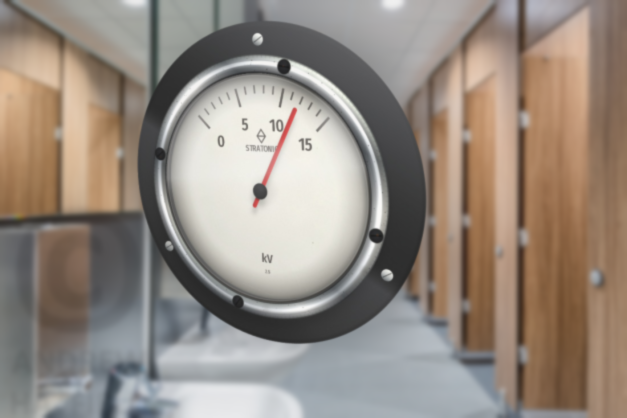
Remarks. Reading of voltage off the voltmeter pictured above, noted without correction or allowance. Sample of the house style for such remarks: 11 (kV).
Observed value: 12 (kV)
